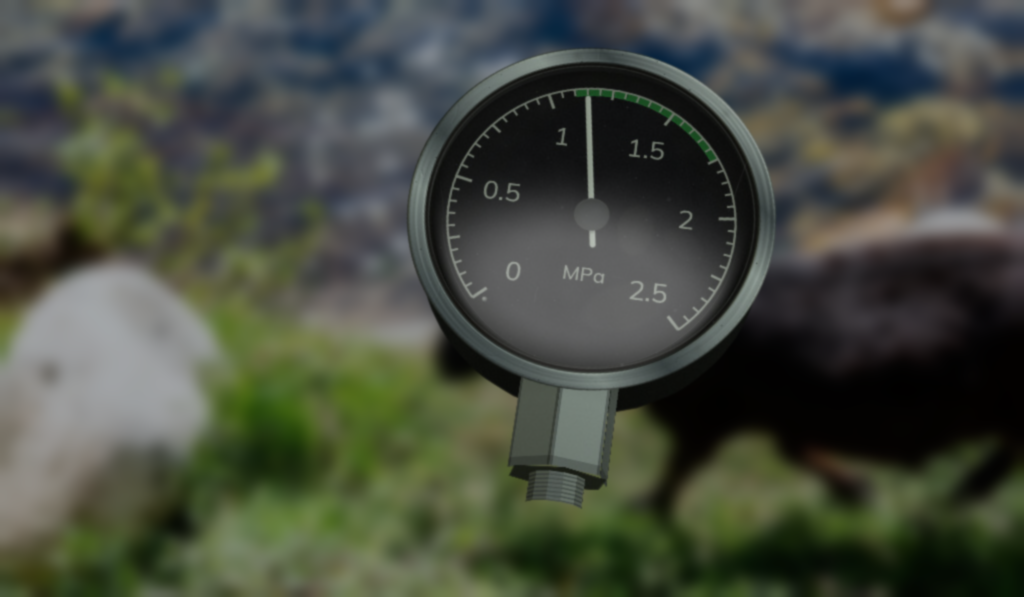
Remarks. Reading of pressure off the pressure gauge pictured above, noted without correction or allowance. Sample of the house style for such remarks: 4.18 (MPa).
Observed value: 1.15 (MPa)
